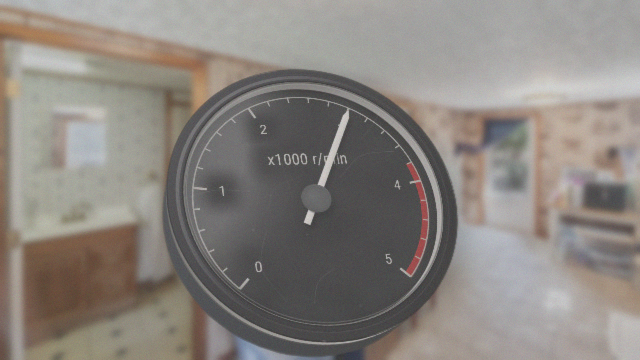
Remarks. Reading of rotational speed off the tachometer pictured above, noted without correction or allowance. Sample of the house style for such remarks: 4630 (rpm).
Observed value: 3000 (rpm)
